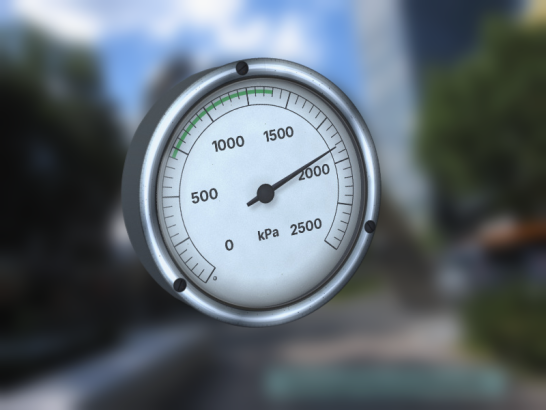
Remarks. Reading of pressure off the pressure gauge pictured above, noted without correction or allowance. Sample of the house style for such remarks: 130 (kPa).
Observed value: 1900 (kPa)
